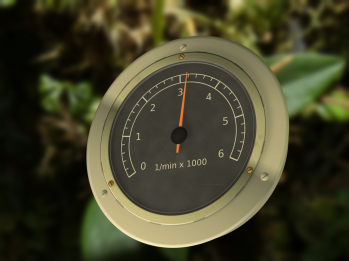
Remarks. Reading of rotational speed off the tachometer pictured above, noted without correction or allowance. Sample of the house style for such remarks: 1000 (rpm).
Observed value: 3200 (rpm)
